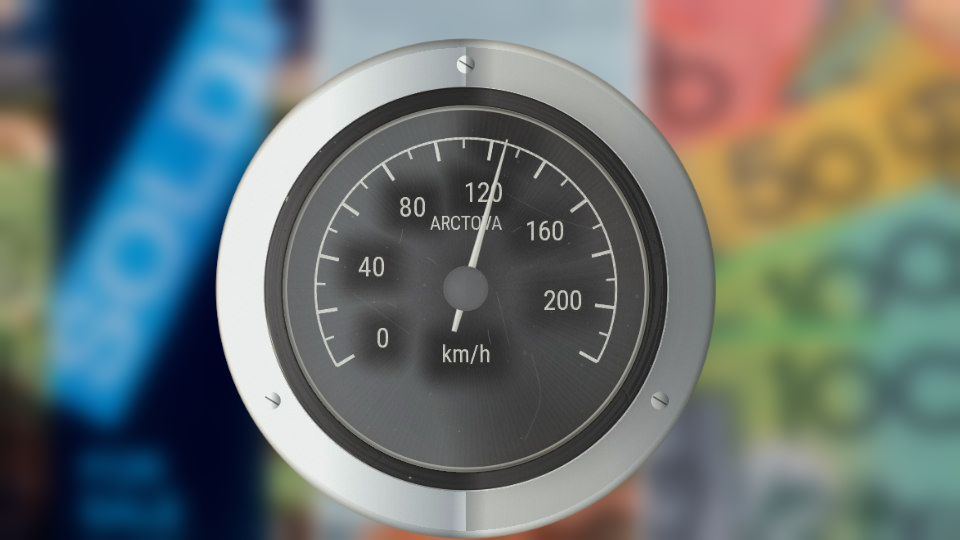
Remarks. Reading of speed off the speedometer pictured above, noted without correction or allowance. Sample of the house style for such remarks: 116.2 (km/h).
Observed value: 125 (km/h)
